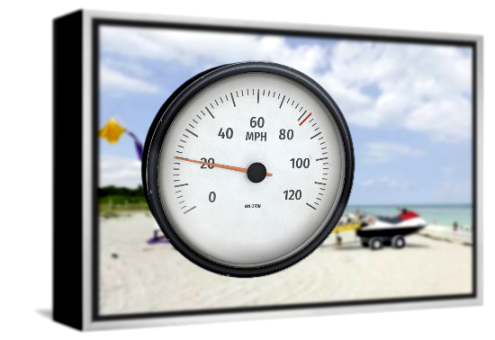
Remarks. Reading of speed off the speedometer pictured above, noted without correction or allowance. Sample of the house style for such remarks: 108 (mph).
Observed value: 20 (mph)
